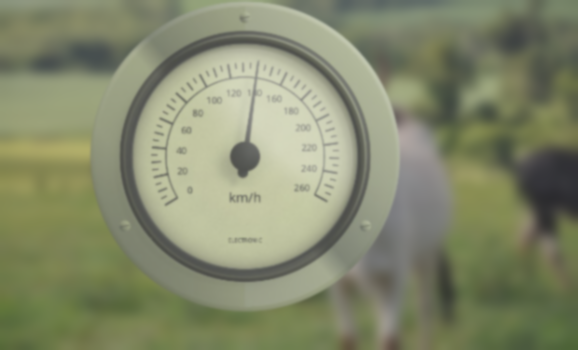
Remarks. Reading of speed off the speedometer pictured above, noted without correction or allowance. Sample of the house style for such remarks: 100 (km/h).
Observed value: 140 (km/h)
